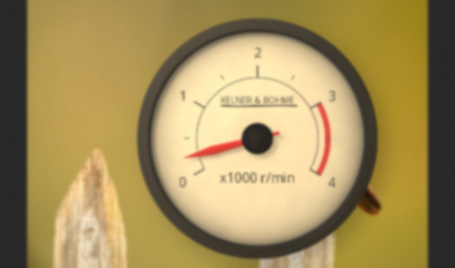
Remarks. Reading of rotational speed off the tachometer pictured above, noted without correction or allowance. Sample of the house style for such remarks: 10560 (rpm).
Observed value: 250 (rpm)
